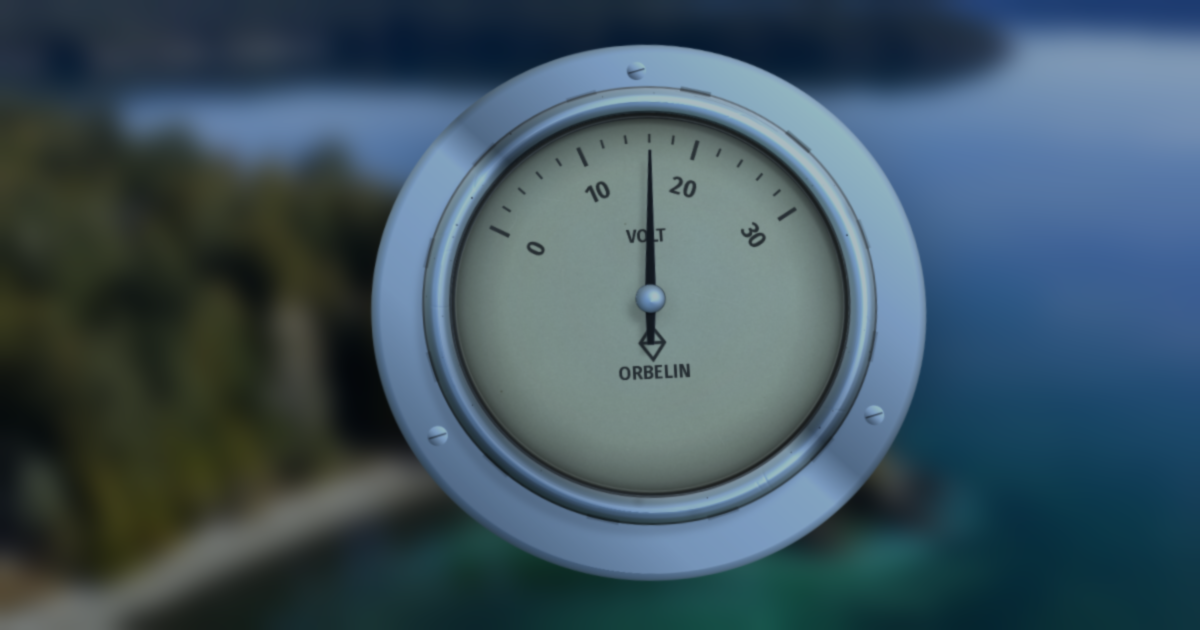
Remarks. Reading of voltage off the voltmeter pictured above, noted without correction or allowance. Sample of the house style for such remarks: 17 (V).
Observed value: 16 (V)
